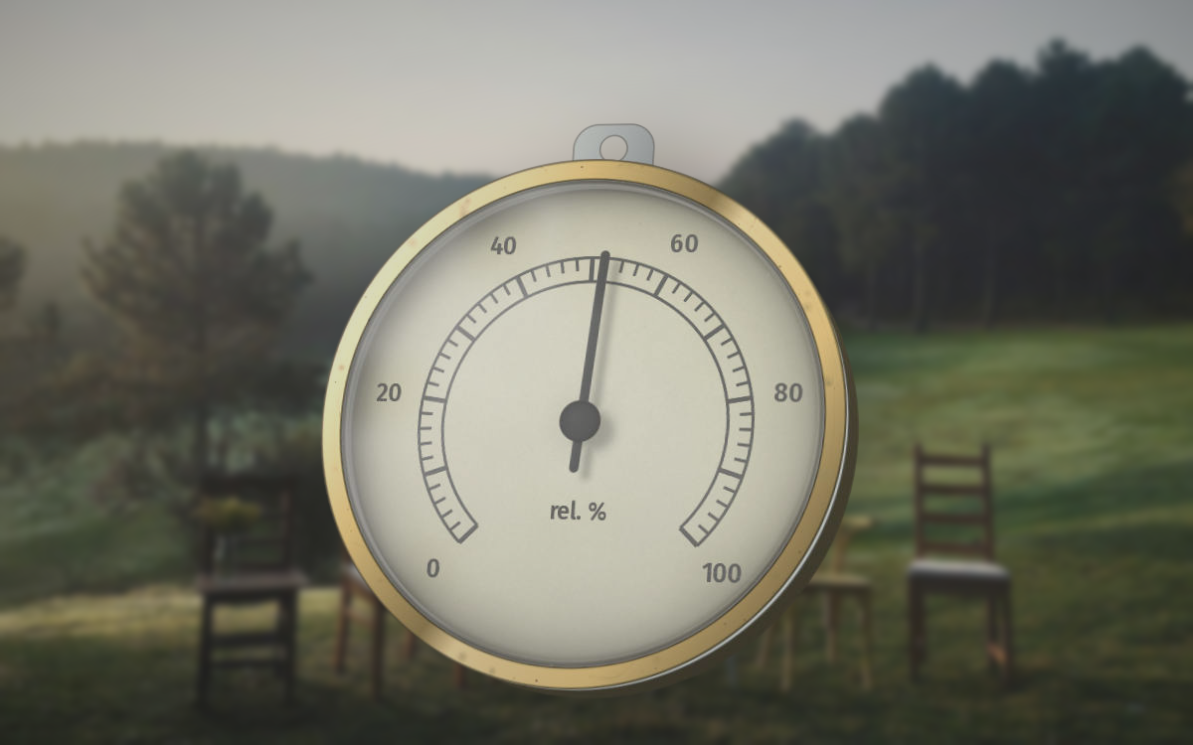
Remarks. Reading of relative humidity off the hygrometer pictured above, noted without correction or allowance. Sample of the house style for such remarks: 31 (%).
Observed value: 52 (%)
